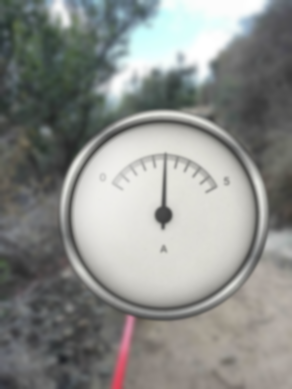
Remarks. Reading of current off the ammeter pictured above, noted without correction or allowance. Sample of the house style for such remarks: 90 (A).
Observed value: 2.5 (A)
